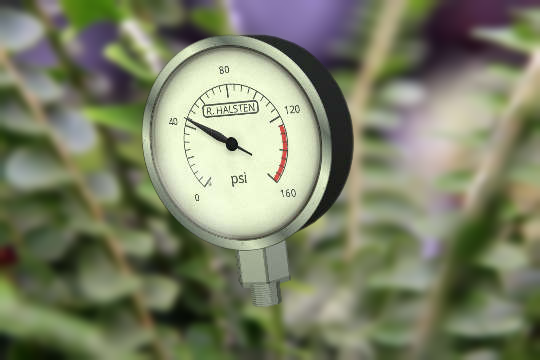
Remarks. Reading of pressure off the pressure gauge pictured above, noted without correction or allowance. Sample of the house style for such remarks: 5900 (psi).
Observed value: 45 (psi)
